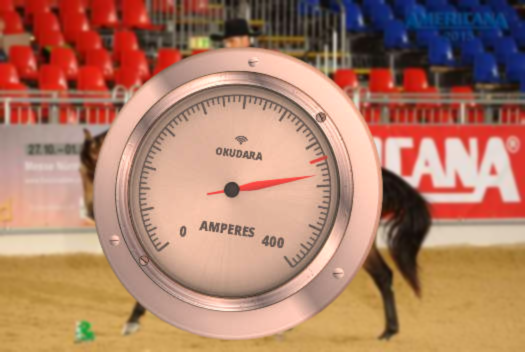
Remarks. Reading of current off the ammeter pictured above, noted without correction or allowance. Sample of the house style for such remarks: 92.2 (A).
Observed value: 310 (A)
